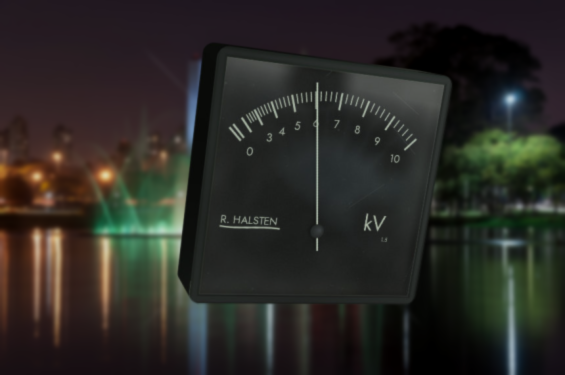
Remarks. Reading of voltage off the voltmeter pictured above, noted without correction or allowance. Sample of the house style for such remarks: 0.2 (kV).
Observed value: 6 (kV)
